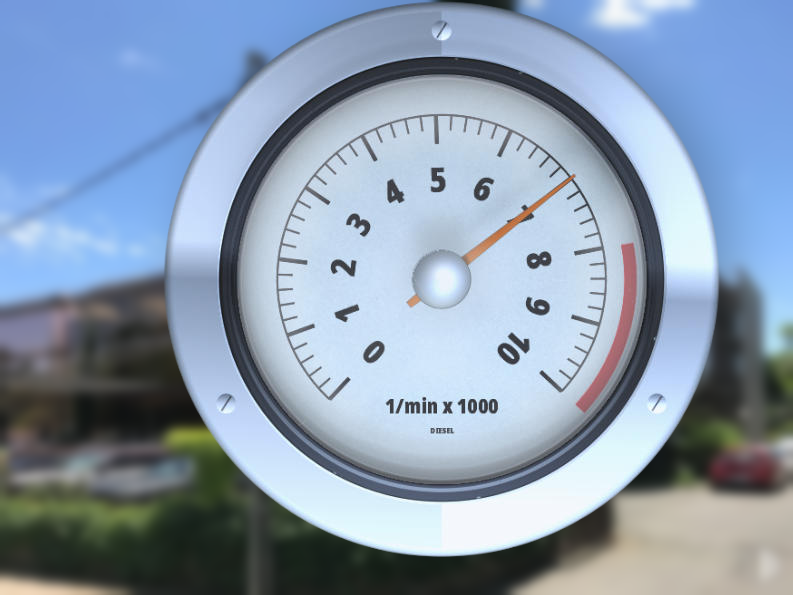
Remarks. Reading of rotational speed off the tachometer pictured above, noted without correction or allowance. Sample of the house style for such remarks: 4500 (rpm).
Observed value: 7000 (rpm)
